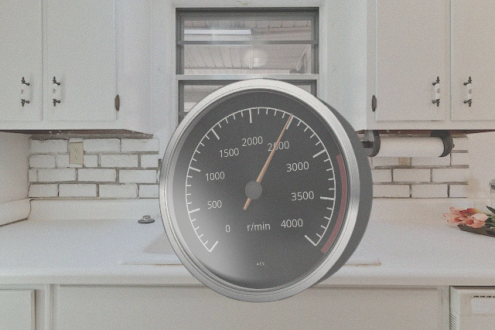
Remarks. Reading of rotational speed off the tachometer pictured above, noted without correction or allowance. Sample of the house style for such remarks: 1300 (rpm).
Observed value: 2500 (rpm)
